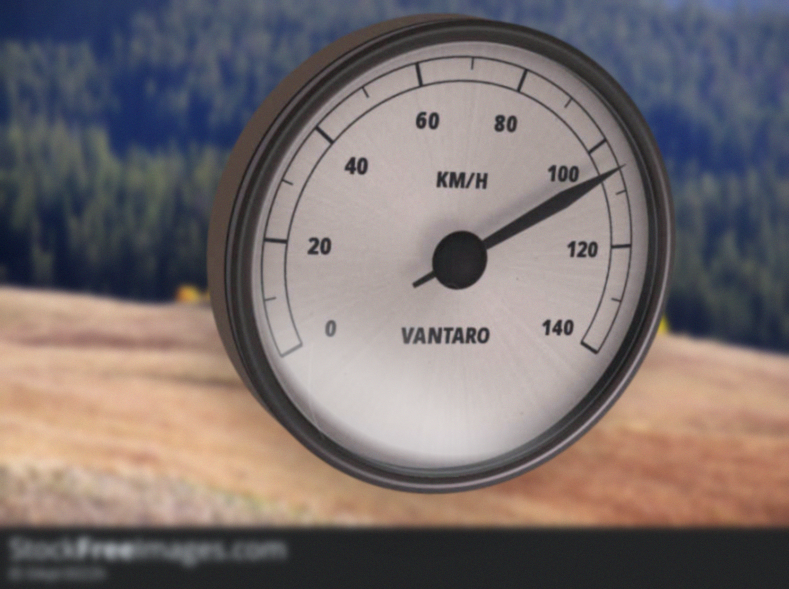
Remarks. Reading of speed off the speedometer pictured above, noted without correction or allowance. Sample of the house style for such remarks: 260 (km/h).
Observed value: 105 (km/h)
